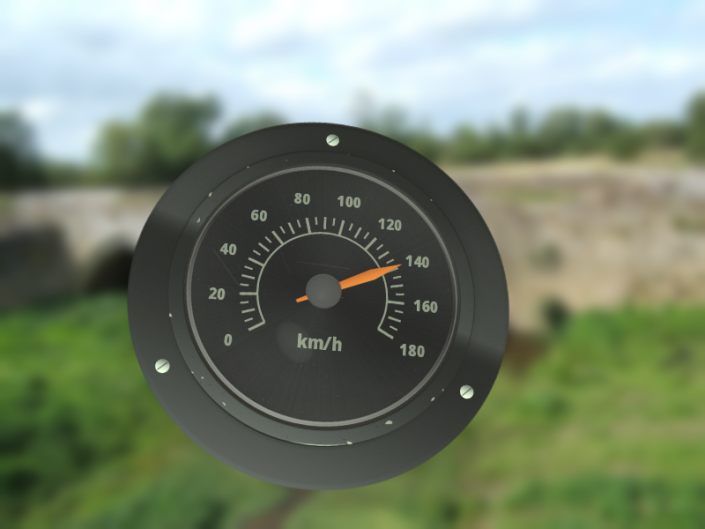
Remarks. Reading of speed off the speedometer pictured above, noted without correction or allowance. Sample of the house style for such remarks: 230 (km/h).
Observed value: 140 (km/h)
